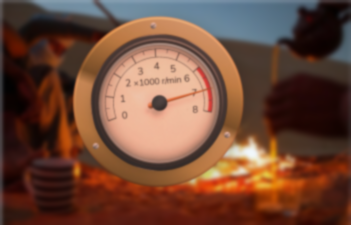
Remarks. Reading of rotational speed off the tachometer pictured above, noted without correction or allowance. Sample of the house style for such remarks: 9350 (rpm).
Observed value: 7000 (rpm)
